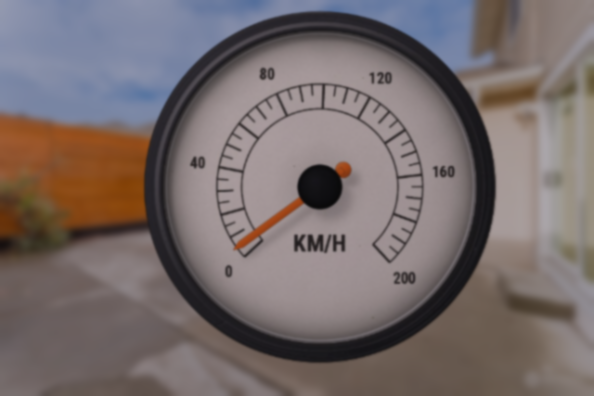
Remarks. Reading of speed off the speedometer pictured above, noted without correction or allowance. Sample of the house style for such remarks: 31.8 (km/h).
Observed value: 5 (km/h)
